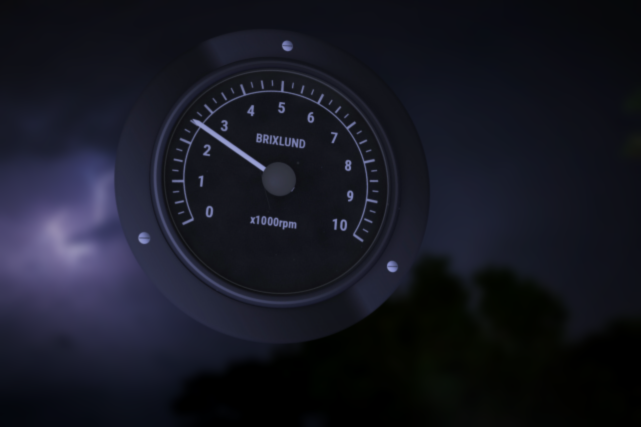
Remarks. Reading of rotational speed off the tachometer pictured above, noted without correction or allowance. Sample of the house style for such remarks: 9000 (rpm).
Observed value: 2500 (rpm)
